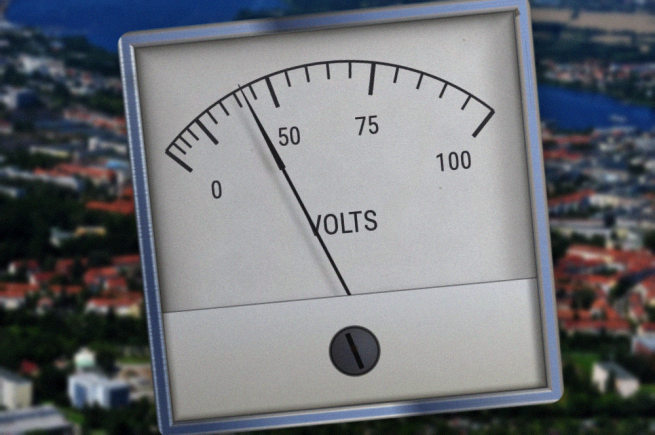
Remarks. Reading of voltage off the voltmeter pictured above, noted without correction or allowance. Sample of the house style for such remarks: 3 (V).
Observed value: 42.5 (V)
